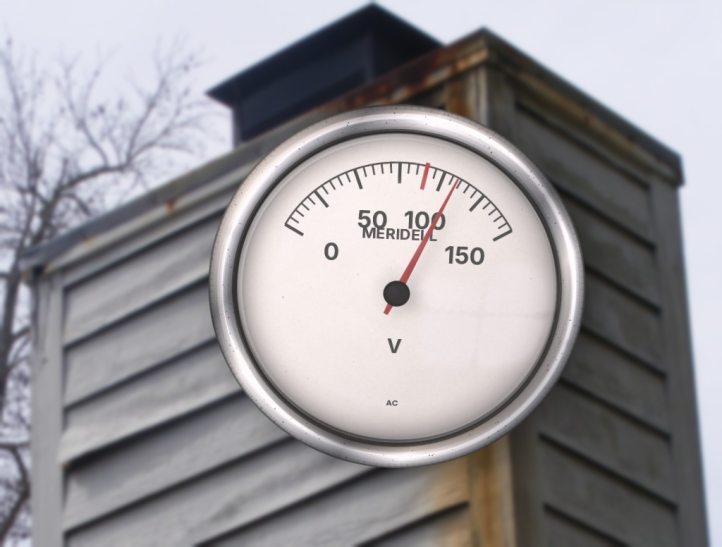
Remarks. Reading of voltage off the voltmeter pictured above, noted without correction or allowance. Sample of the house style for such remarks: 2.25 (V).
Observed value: 107.5 (V)
